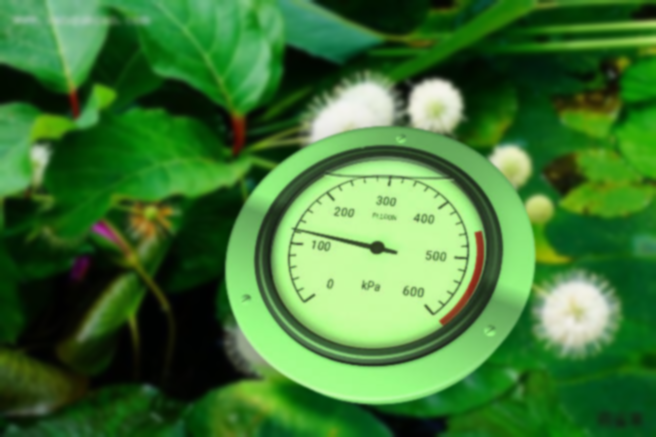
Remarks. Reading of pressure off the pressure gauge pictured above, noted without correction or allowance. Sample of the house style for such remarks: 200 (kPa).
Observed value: 120 (kPa)
